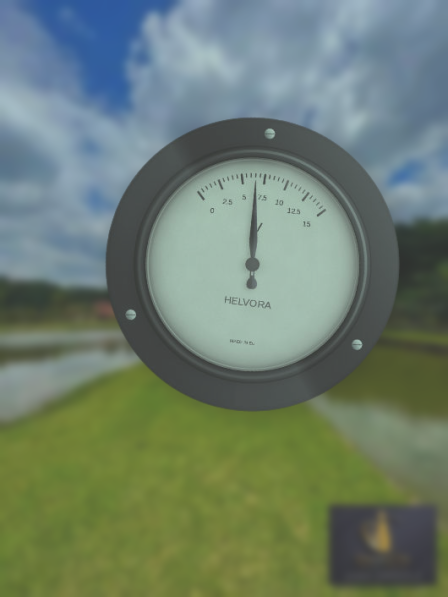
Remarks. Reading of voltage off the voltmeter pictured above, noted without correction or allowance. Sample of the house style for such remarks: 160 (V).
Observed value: 6.5 (V)
